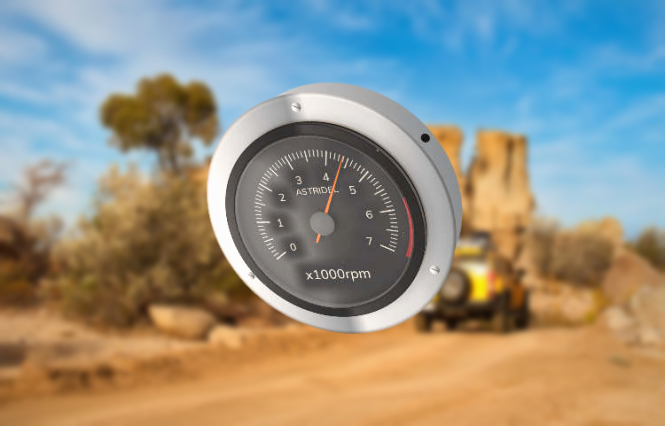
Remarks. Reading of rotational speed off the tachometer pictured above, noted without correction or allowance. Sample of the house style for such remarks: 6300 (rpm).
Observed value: 4400 (rpm)
